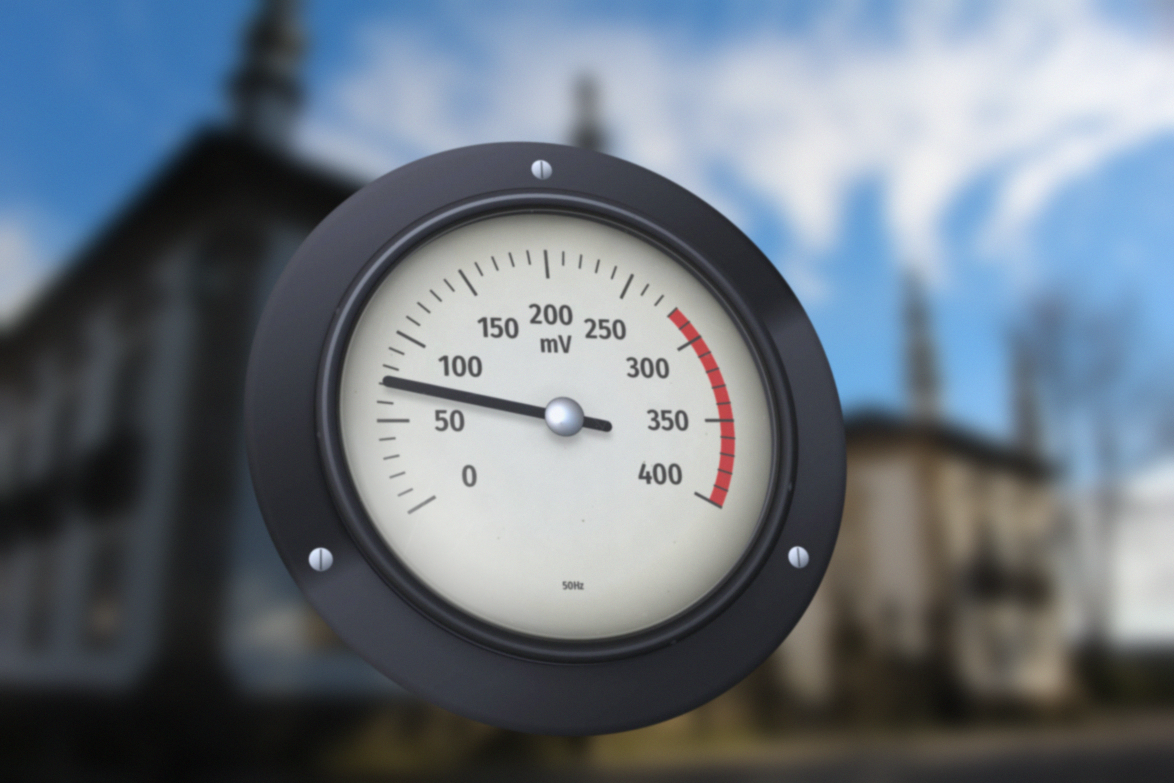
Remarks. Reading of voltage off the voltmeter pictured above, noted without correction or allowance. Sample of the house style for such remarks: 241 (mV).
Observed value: 70 (mV)
